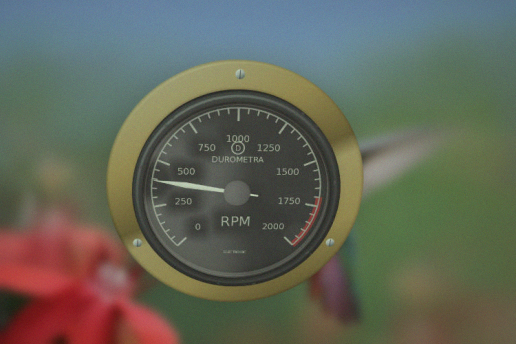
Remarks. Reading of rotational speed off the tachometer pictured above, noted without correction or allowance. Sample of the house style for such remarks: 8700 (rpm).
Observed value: 400 (rpm)
